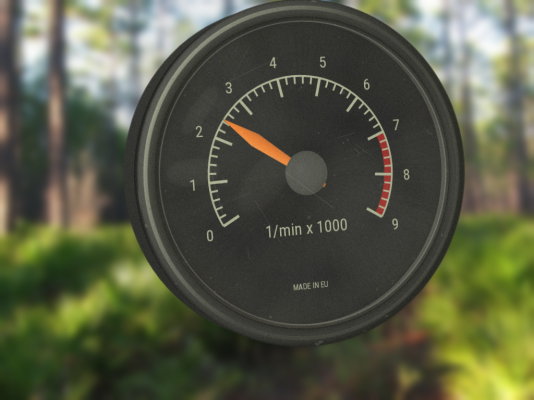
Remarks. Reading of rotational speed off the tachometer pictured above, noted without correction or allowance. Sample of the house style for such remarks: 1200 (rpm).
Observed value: 2400 (rpm)
